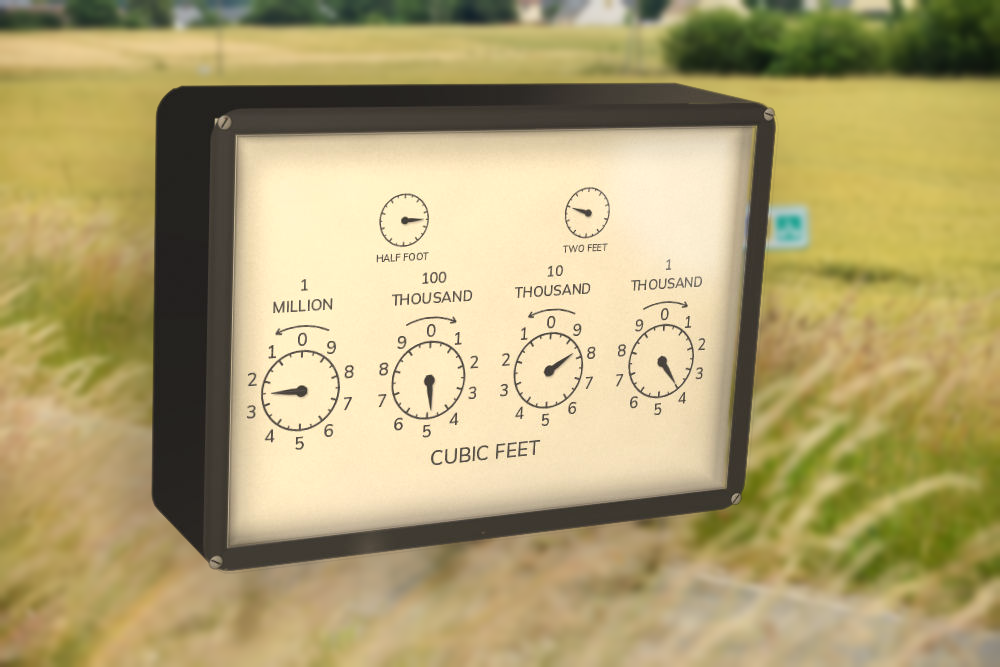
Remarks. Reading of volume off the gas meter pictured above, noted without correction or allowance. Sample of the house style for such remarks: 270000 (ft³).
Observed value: 248400 (ft³)
